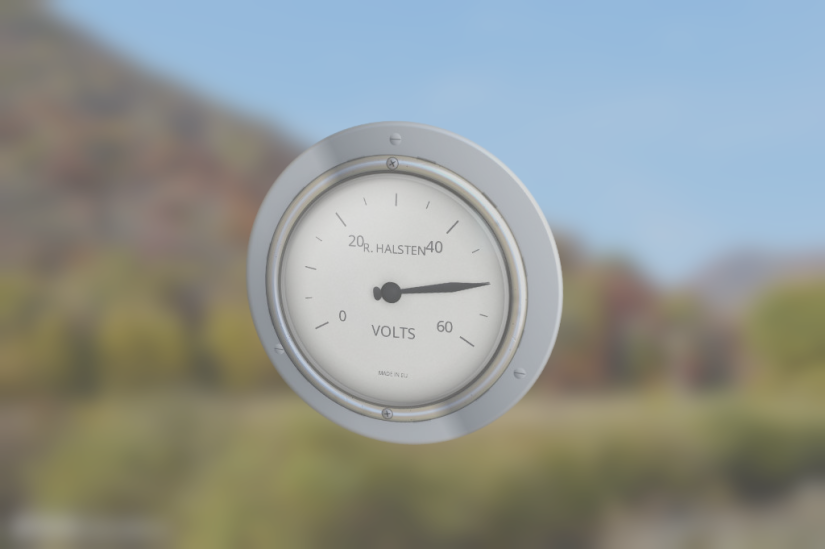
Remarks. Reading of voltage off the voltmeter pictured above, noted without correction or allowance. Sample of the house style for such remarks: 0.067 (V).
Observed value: 50 (V)
